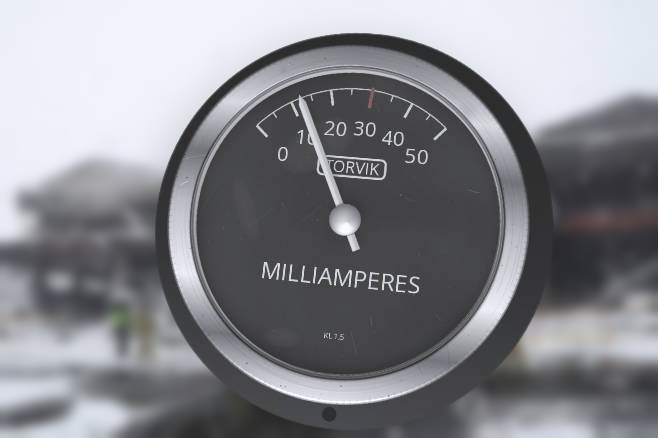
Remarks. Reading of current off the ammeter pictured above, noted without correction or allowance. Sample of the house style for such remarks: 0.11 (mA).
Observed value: 12.5 (mA)
